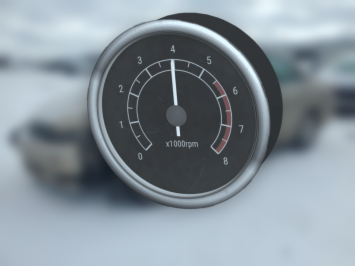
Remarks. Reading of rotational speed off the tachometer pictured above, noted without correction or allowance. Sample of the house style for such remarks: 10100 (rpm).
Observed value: 4000 (rpm)
